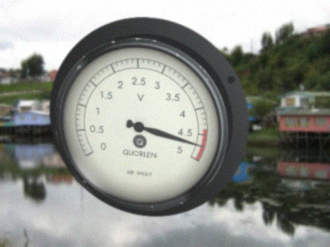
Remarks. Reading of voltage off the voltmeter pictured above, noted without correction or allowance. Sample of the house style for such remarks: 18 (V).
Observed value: 4.7 (V)
